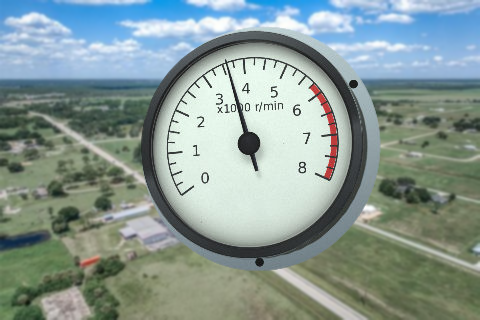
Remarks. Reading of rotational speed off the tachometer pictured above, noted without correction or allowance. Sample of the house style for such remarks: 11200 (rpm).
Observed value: 3625 (rpm)
